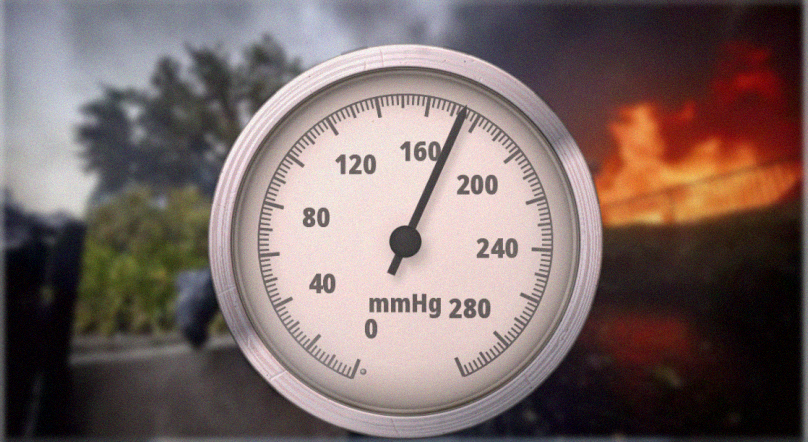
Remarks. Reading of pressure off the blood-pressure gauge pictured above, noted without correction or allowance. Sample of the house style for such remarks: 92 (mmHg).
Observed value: 174 (mmHg)
